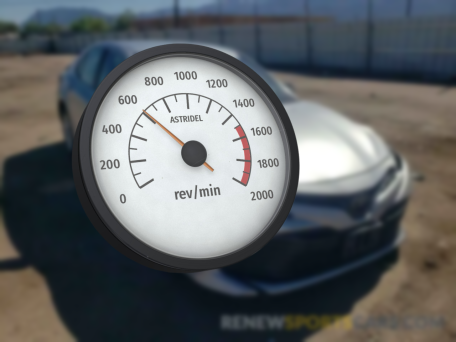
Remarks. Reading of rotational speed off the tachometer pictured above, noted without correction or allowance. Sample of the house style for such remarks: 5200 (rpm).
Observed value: 600 (rpm)
